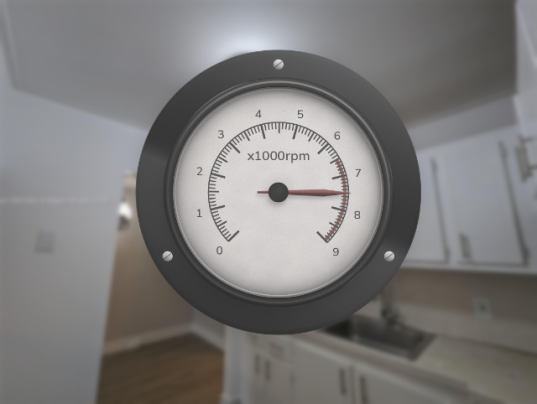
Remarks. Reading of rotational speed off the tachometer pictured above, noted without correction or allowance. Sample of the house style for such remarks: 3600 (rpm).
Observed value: 7500 (rpm)
